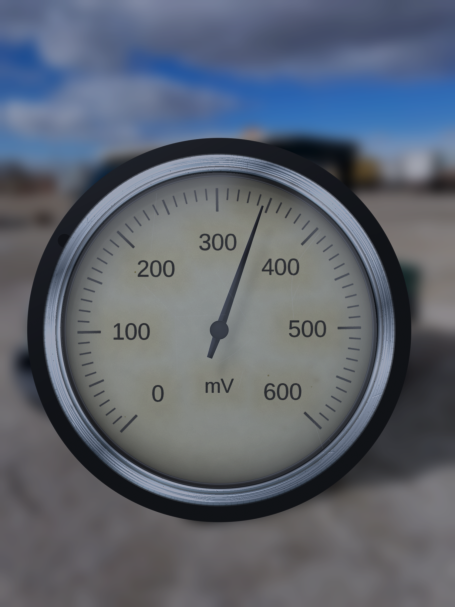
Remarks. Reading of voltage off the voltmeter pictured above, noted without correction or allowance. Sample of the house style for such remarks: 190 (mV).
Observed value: 345 (mV)
